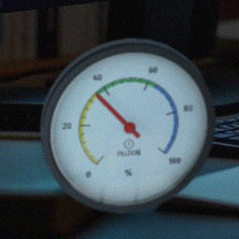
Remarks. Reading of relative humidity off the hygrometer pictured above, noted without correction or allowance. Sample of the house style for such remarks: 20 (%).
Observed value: 36 (%)
